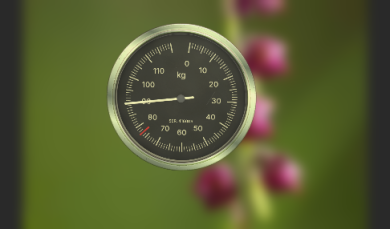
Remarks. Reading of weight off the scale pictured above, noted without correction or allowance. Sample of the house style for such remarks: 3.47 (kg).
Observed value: 90 (kg)
